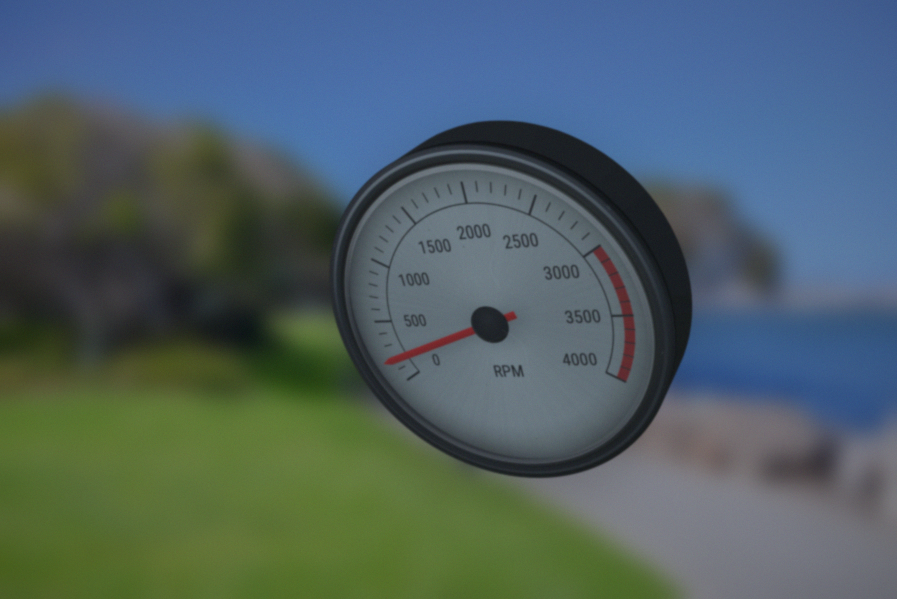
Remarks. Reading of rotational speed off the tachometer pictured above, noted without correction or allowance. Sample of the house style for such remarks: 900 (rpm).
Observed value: 200 (rpm)
